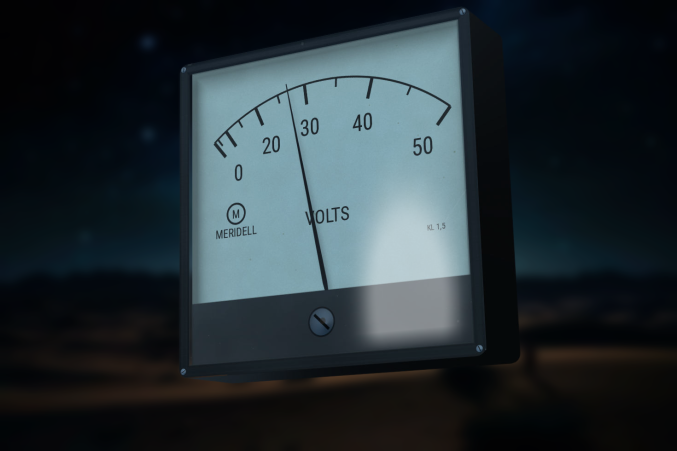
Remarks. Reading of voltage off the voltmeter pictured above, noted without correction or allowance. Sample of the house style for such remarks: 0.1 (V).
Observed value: 27.5 (V)
